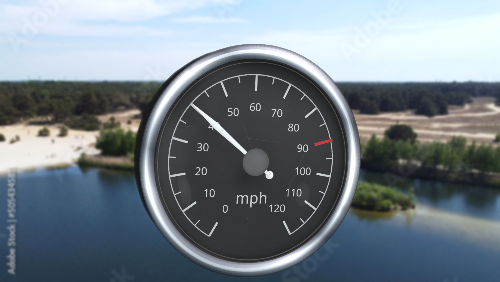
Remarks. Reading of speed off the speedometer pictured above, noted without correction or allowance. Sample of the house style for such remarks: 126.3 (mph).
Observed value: 40 (mph)
